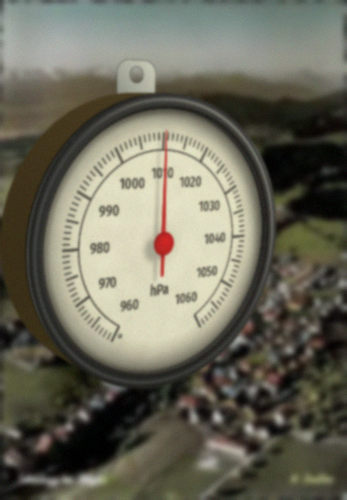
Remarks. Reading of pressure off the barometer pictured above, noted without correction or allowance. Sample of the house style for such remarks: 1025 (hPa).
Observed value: 1010 (hPa)
